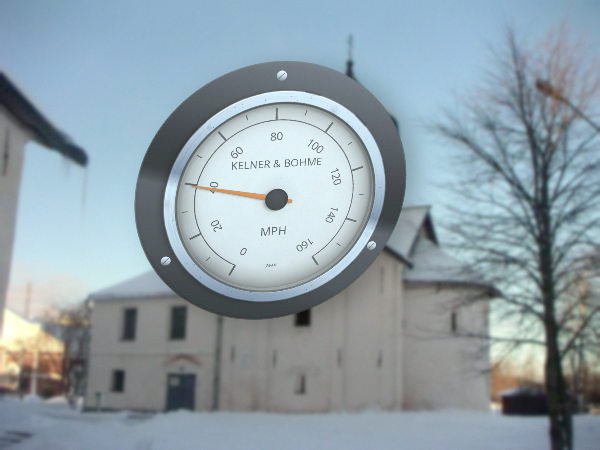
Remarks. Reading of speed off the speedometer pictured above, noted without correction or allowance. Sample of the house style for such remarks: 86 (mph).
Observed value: 40 (mph)
